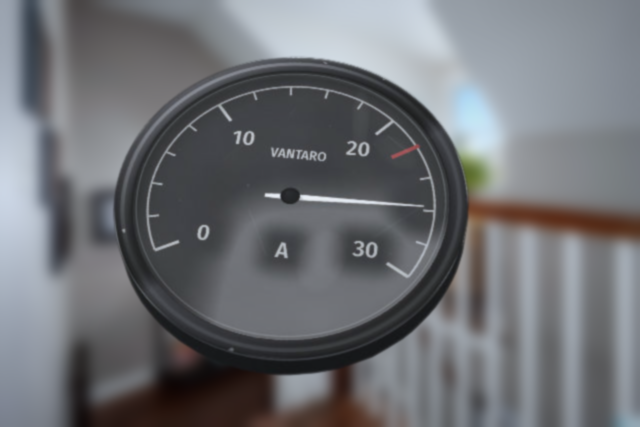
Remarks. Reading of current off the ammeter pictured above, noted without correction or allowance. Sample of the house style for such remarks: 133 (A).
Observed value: 26 (A)
